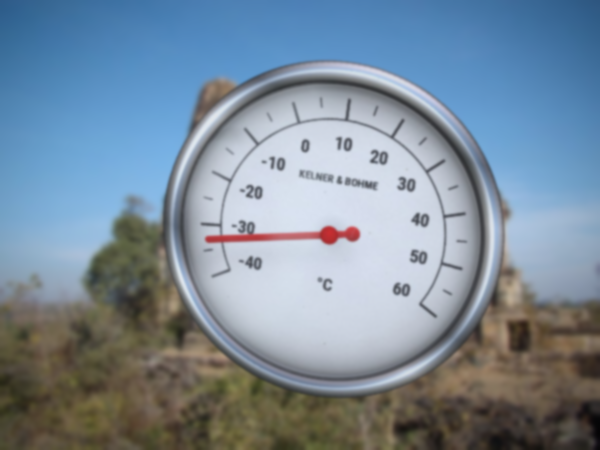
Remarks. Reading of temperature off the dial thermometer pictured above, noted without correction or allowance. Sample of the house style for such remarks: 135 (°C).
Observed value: -32.5 (°C)
